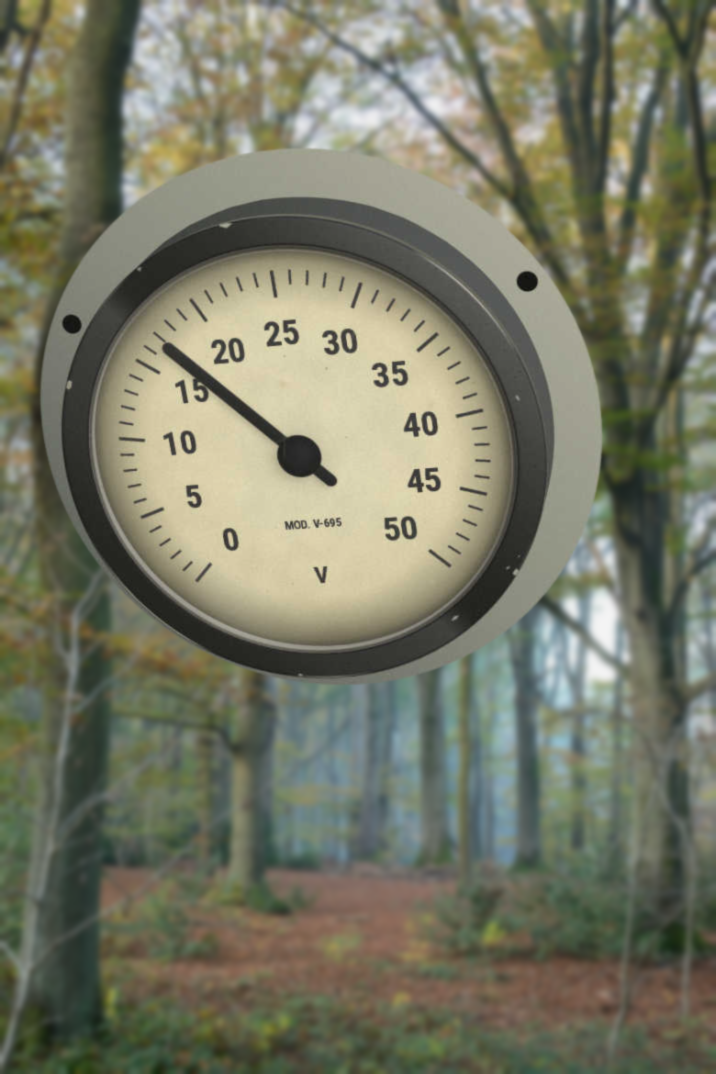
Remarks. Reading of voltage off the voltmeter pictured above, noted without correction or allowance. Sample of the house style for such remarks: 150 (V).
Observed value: 17 (V)
